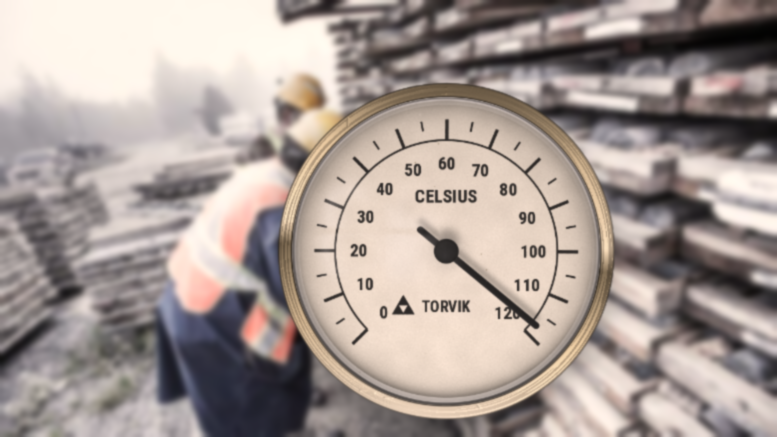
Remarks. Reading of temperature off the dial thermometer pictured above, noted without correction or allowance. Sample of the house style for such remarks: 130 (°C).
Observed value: 117.5 (°C)
